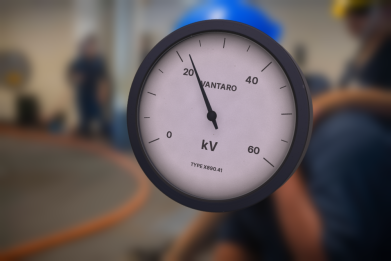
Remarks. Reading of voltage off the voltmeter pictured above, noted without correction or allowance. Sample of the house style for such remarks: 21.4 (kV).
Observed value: 22.5 (kV)
